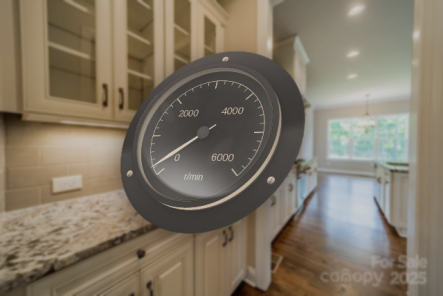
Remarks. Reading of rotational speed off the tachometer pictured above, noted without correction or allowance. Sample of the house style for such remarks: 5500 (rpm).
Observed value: 200 (rpm)
